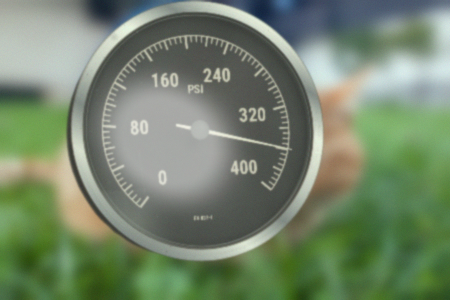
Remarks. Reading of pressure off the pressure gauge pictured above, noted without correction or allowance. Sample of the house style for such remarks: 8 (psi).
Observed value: 360 (psi)
